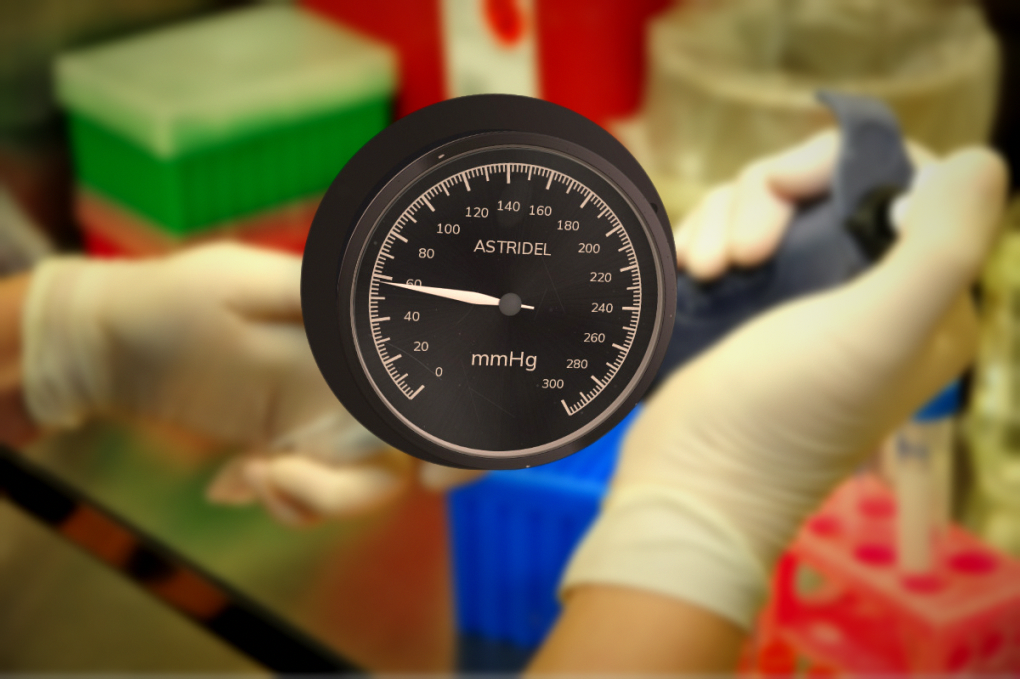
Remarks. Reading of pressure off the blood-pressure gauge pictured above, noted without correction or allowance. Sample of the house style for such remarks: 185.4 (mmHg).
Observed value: 58 (mmHg)
